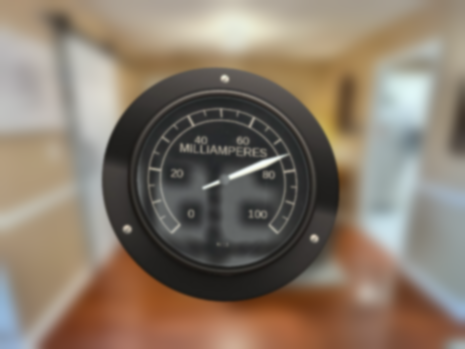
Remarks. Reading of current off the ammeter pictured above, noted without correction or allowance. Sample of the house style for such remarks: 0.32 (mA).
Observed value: 75 (mA)
